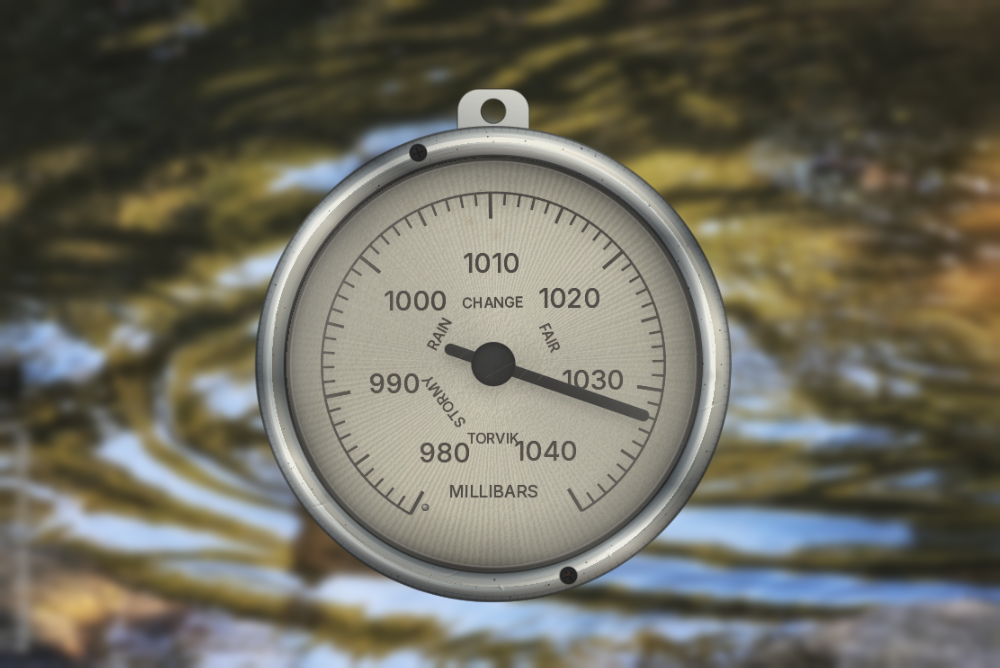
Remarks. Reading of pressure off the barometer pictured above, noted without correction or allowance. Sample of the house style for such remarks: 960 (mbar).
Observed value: 1032 (mbar)
